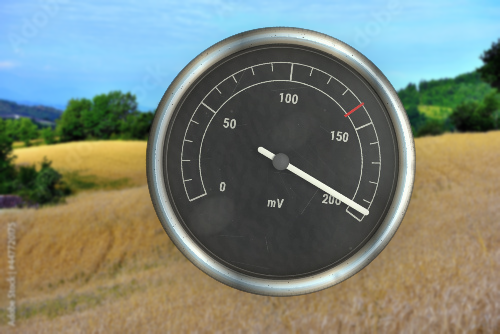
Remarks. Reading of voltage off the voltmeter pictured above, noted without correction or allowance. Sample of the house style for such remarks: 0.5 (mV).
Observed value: 195 (mV)
